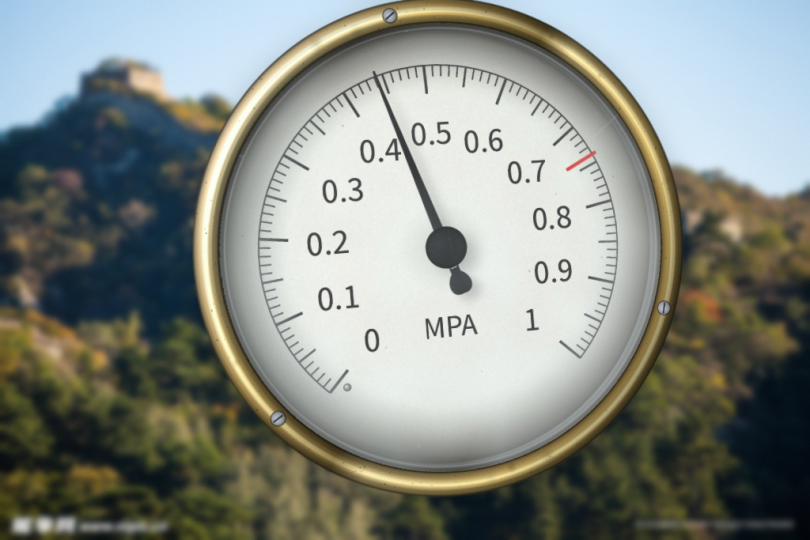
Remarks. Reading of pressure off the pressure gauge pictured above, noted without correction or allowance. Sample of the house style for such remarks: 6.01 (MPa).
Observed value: 0.44 (MPa)
